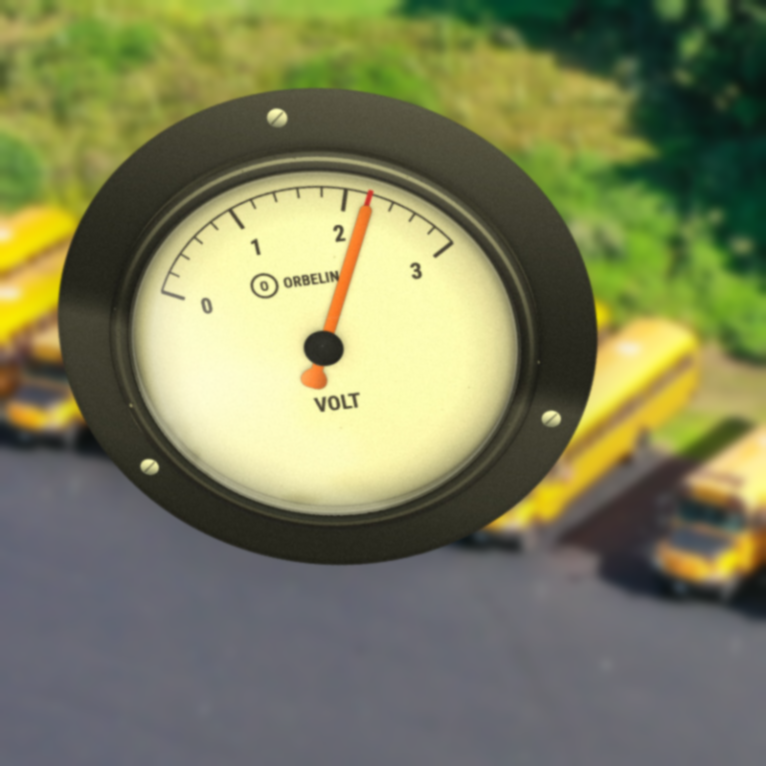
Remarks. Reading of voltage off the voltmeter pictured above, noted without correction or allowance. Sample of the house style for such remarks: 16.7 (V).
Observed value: 2.2 (V)
